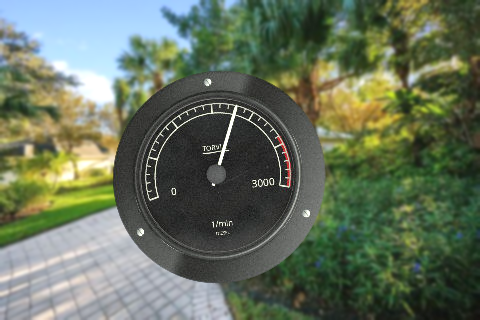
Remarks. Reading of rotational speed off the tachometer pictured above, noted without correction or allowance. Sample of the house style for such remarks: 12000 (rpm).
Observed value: 1800 (rpm)
